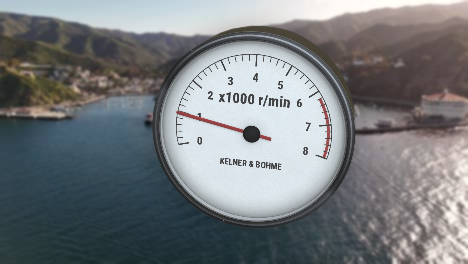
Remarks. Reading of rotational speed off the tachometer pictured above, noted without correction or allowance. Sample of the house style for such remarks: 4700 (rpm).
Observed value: 1000 (rpm)
